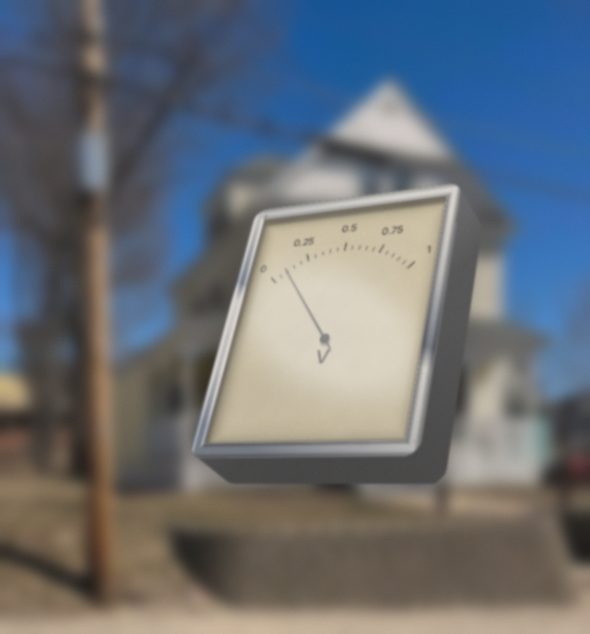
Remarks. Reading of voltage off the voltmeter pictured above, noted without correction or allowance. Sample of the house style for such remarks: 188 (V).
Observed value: 0.1 (V)
